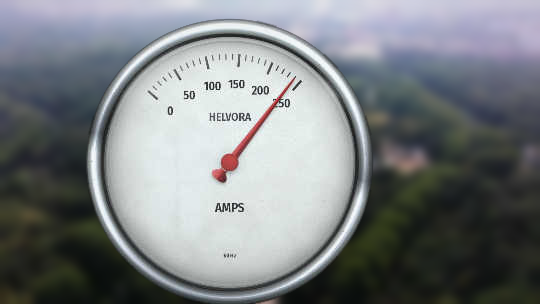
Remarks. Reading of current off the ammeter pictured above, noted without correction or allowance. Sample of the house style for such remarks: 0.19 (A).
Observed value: 240 (A)
